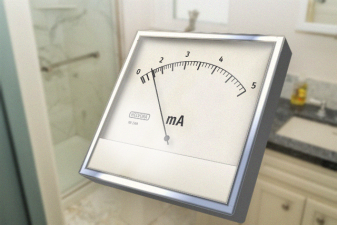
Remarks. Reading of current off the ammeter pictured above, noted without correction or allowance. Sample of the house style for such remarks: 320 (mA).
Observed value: 1.5 (mA)
